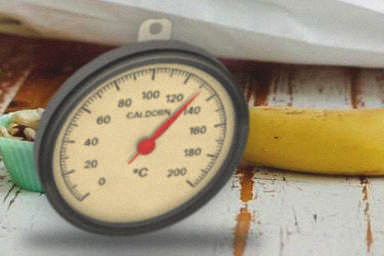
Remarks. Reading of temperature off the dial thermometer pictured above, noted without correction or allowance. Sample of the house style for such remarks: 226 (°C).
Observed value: 130 (°C)
